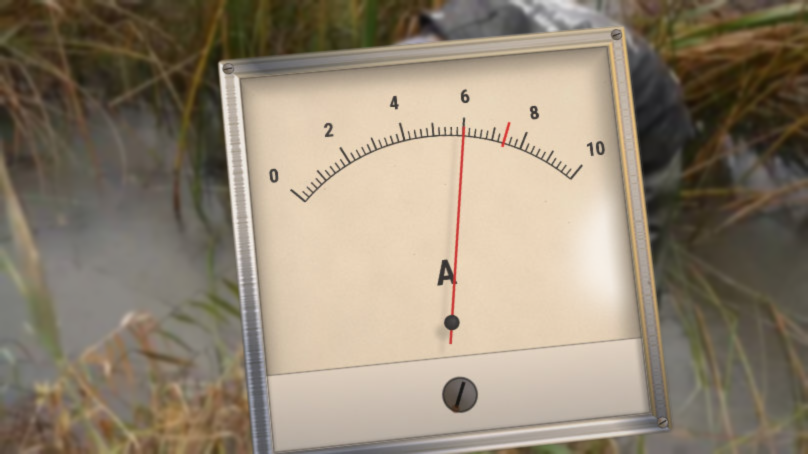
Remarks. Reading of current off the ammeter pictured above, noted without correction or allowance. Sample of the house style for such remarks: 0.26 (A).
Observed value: 6 (A)
